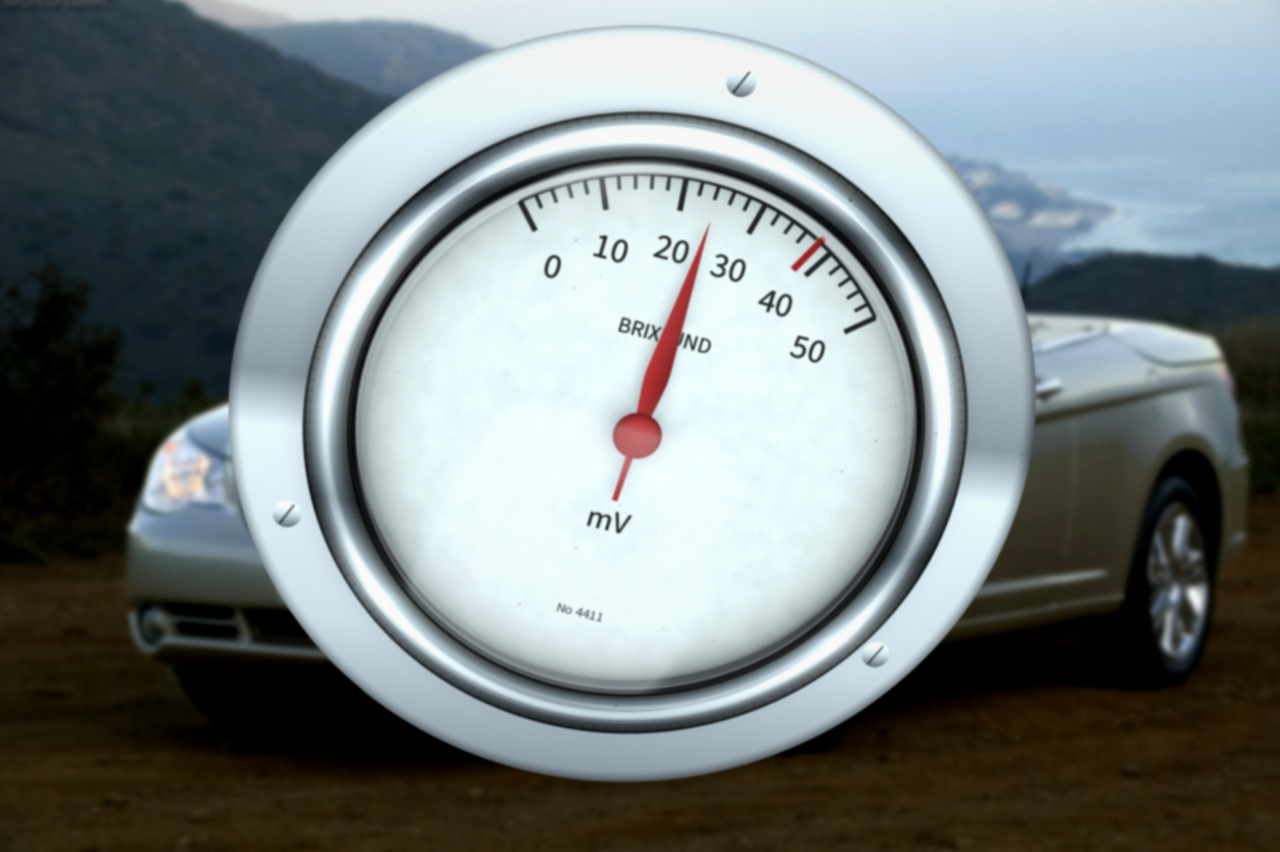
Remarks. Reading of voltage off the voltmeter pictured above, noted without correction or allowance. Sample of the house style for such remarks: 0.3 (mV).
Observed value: 24 (mV)
